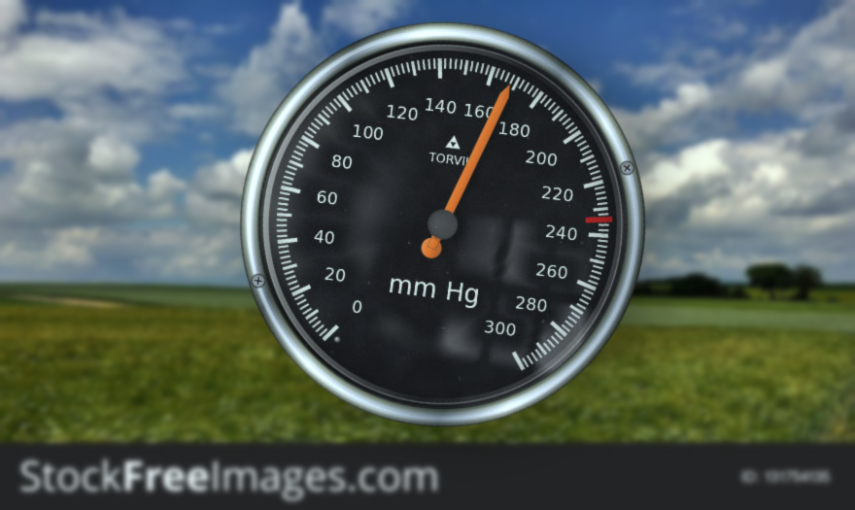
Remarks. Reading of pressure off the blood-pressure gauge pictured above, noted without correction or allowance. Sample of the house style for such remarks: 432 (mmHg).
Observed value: 168 (mmHg)
